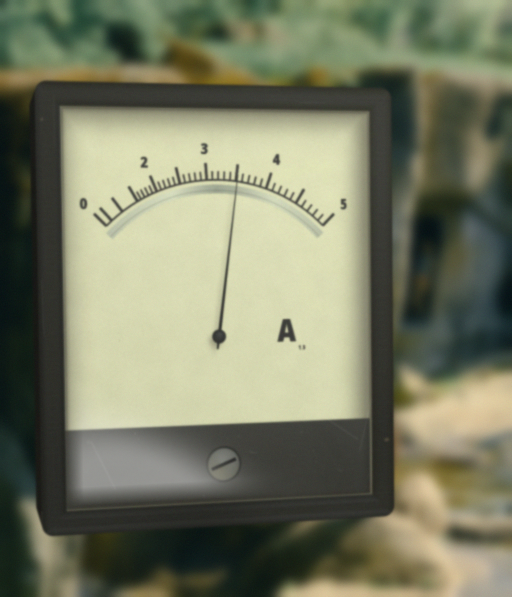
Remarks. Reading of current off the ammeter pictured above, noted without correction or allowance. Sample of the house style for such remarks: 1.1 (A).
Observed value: 3.5 (A)
